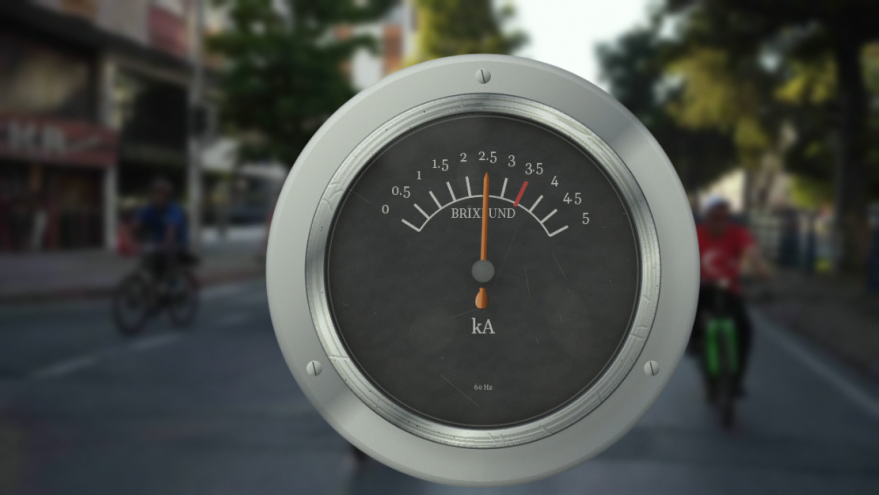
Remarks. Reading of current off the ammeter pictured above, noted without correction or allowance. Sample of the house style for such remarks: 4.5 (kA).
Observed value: 2.5 (kA)
